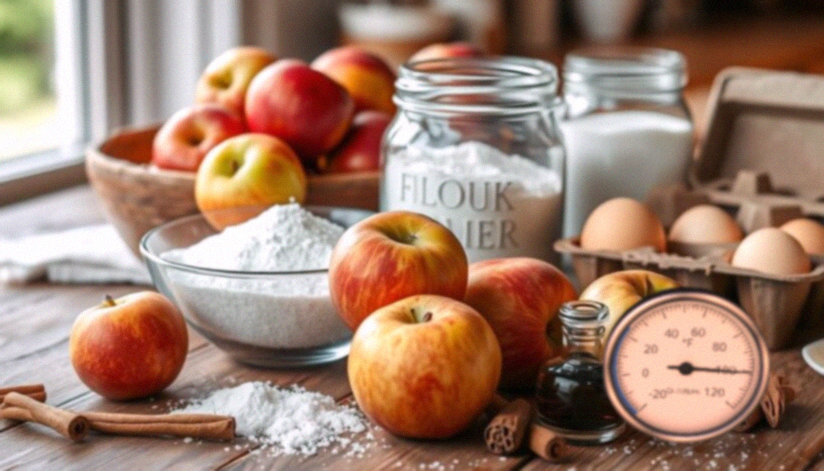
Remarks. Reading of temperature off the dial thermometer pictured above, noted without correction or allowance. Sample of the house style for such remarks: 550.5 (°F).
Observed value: 100 (°F)
